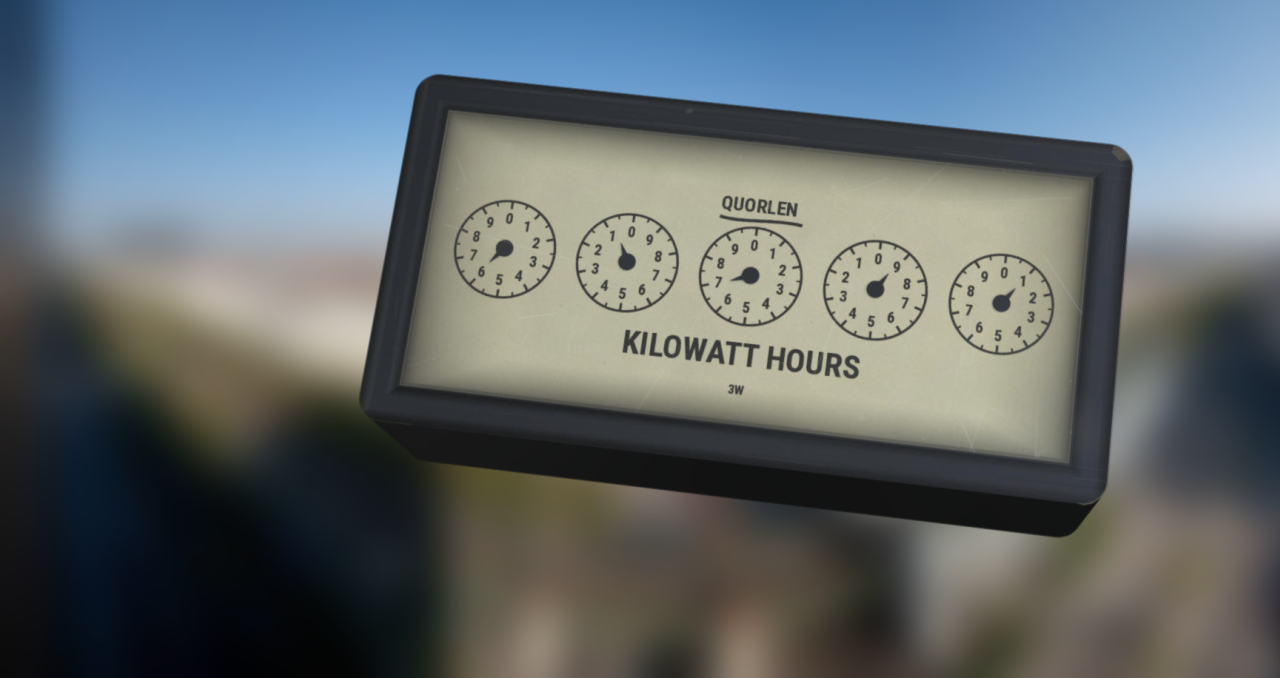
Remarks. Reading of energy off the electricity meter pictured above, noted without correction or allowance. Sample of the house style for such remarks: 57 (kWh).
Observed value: 60691 (kWh)
